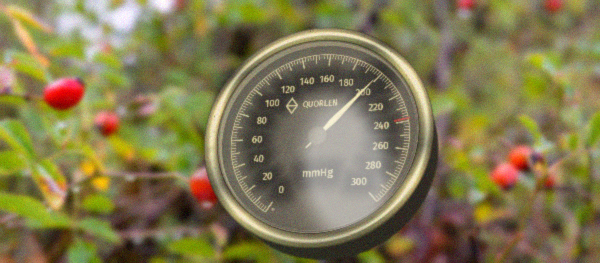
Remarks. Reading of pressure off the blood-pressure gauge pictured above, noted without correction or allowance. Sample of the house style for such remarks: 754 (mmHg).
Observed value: 200 (mmHg)
